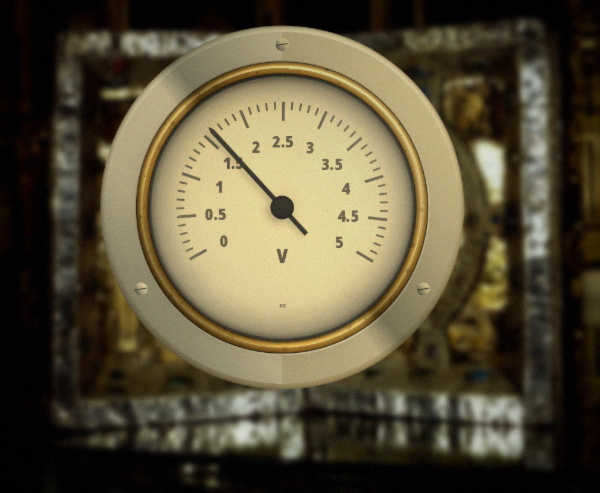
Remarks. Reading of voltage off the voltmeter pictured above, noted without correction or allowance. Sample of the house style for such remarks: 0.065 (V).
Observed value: 1.6 (V)
